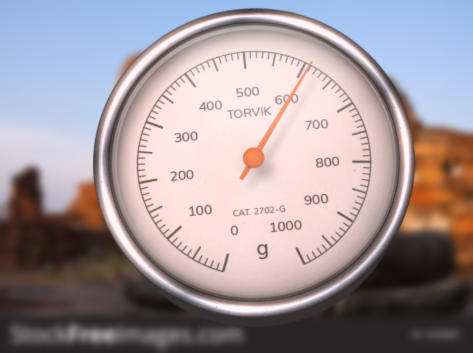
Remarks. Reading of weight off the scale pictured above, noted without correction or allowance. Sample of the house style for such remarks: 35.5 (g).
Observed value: 610 (g)
